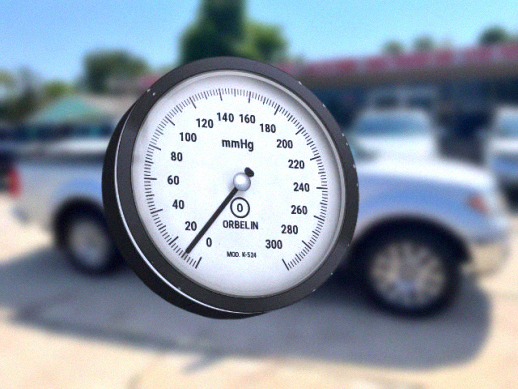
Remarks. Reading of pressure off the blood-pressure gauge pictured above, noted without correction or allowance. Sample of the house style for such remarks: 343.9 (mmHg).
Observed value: 10 (mmHg)
